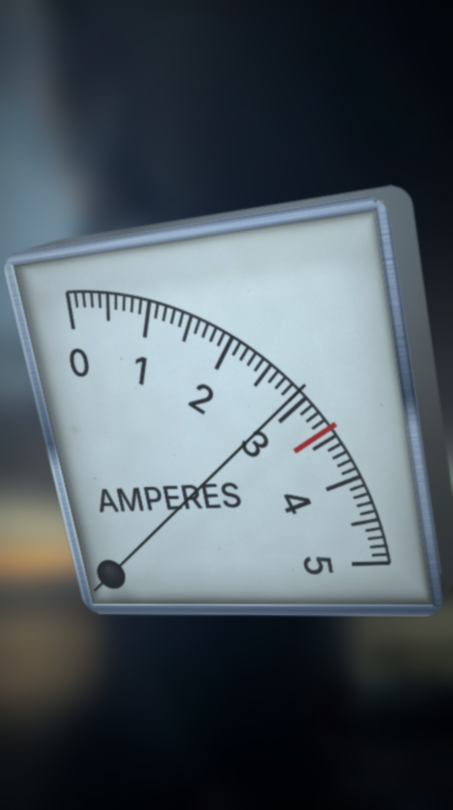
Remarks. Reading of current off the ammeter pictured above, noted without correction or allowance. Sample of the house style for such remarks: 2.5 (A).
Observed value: 2.9 (A)
